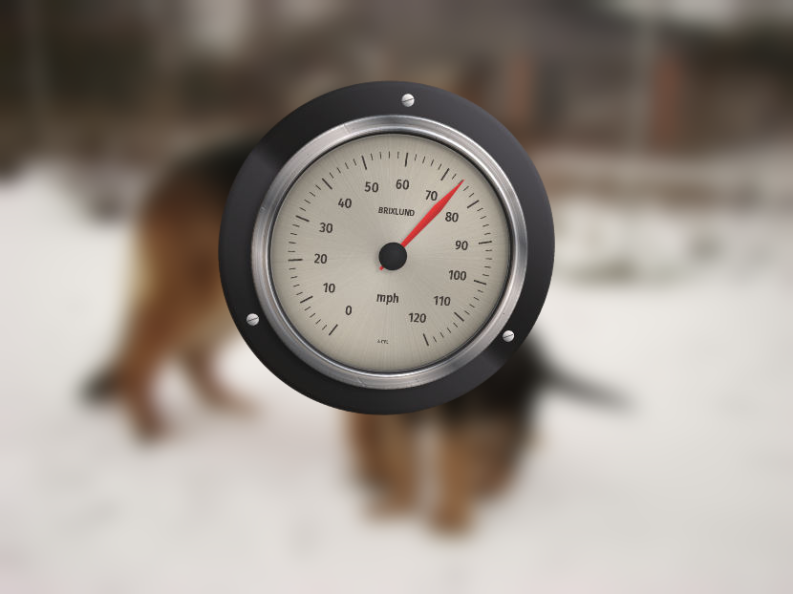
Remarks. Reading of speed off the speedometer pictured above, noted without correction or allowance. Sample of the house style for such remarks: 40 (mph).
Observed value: 74 (mph)
